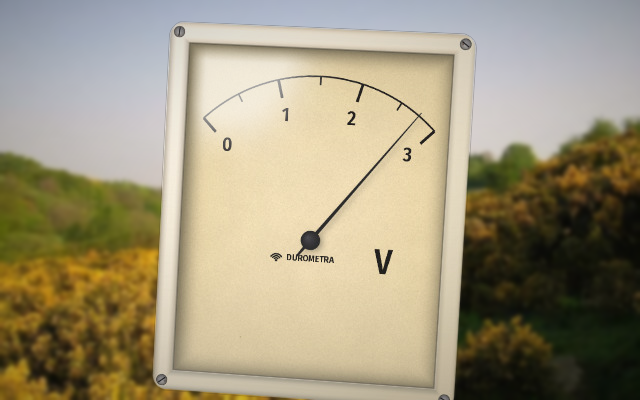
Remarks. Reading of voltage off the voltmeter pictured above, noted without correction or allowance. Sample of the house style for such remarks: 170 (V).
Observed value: 2.75 (V)
